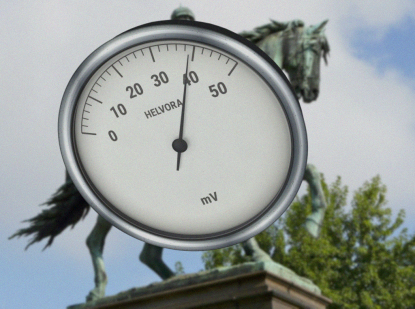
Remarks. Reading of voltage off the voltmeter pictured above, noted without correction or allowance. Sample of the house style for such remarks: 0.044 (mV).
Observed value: 39 (mV)
